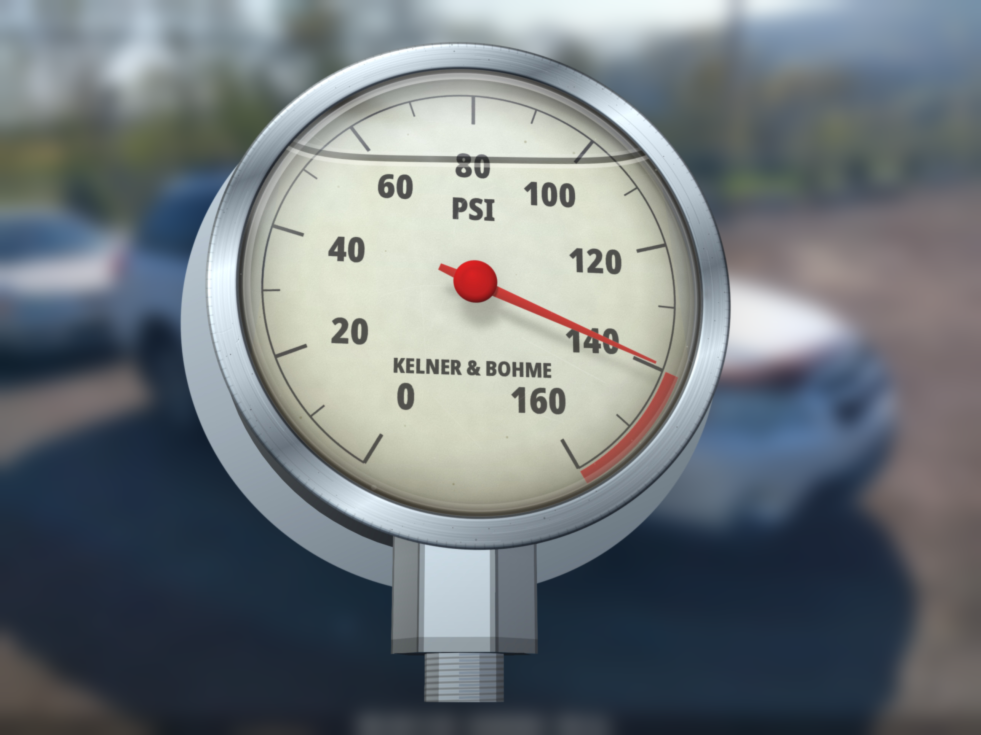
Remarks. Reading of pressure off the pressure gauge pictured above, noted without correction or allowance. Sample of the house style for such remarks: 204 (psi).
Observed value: 140 (psi)
